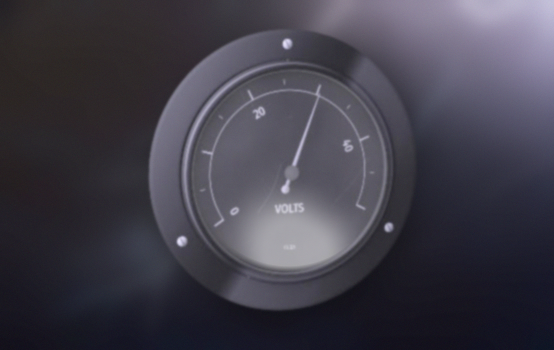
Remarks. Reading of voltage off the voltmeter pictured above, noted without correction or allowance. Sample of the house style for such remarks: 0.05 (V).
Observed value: 30 (V)
